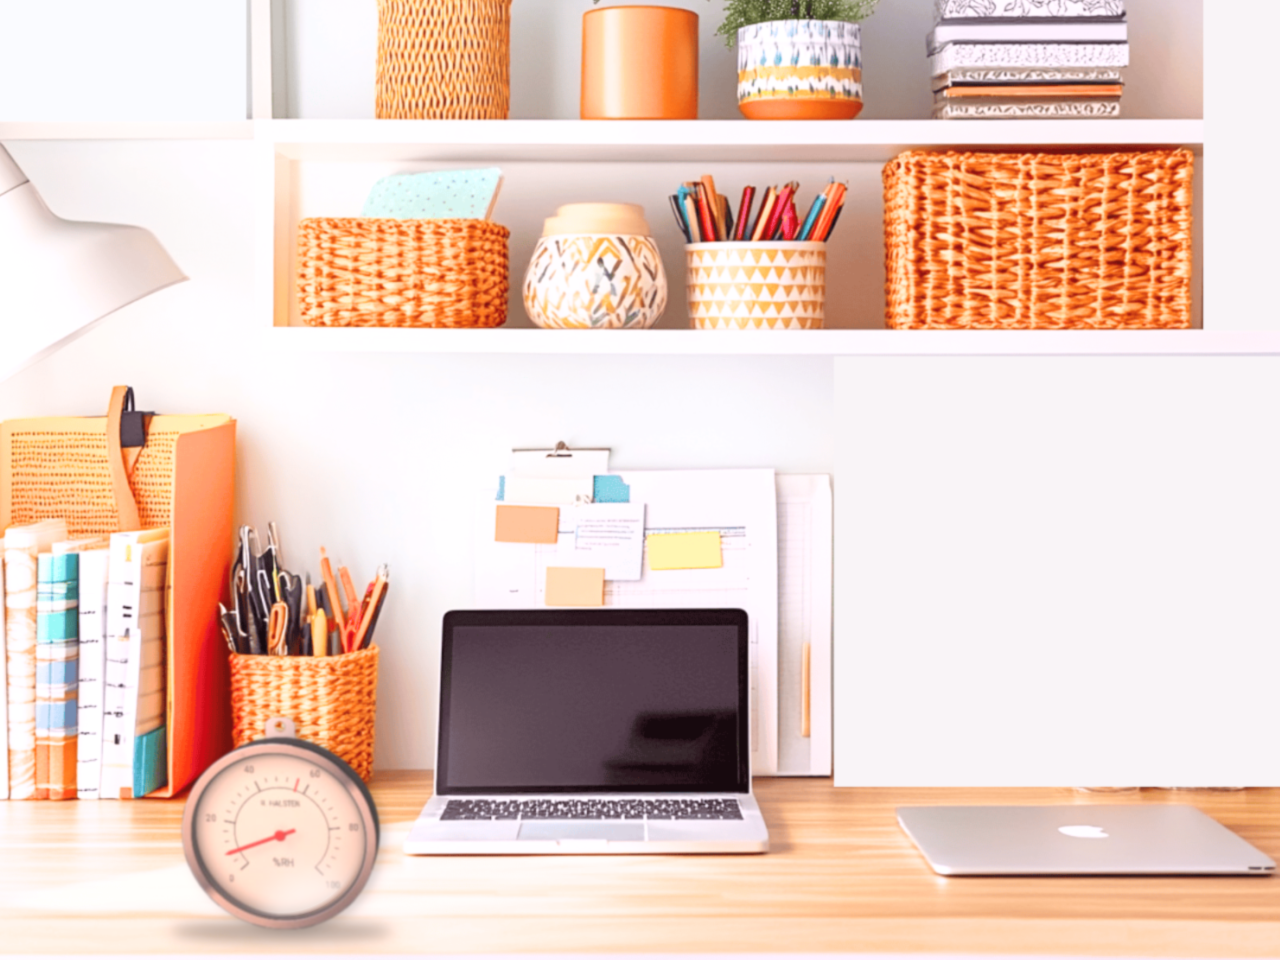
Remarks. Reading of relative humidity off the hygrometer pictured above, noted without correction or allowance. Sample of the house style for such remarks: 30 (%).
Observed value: 8 (%)
